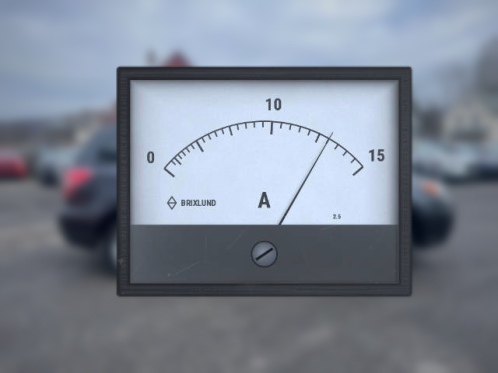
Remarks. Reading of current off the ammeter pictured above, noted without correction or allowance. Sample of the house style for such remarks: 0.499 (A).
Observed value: 13 (A)
